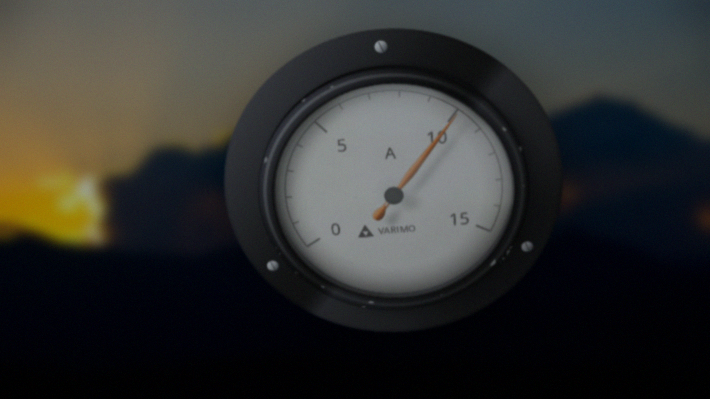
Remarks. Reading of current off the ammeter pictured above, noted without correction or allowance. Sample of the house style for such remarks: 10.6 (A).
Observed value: 10 (A)
